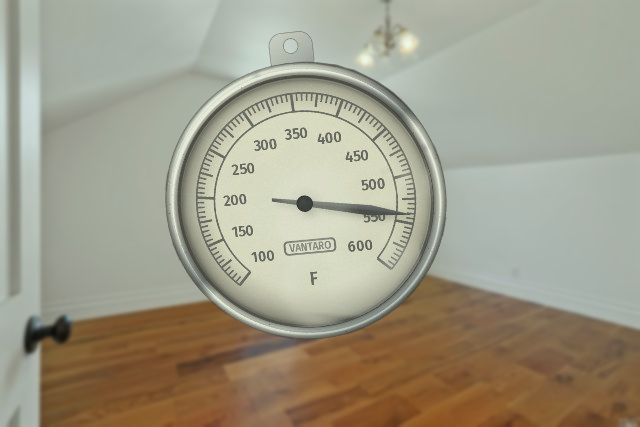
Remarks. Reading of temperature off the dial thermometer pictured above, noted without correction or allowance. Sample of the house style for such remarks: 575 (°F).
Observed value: 540 (°F)
